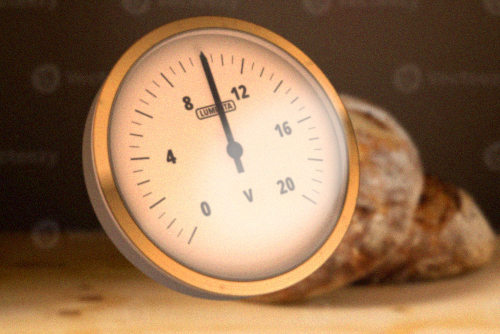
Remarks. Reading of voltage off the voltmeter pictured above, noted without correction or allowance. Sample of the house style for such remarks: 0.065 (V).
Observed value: 10 (V)
